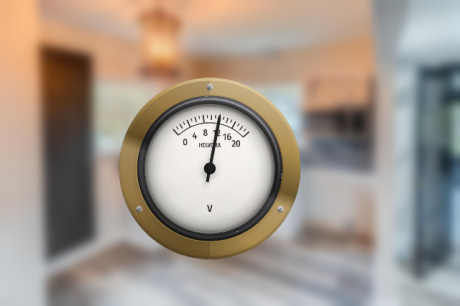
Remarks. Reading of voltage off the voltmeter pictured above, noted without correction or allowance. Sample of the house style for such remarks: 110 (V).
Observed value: 12 (V)
